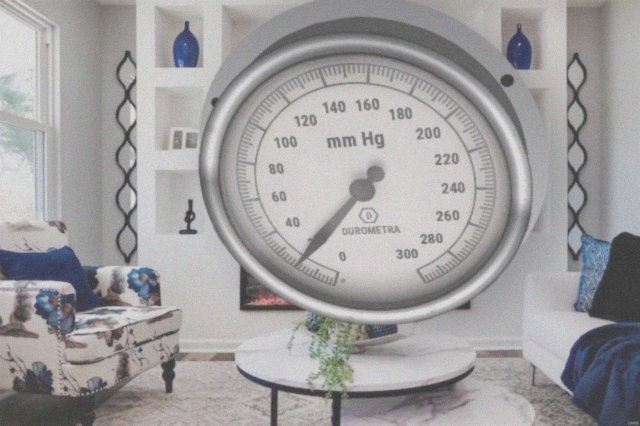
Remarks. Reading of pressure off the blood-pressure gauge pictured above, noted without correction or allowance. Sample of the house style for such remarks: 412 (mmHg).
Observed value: 20 (mmHg)
